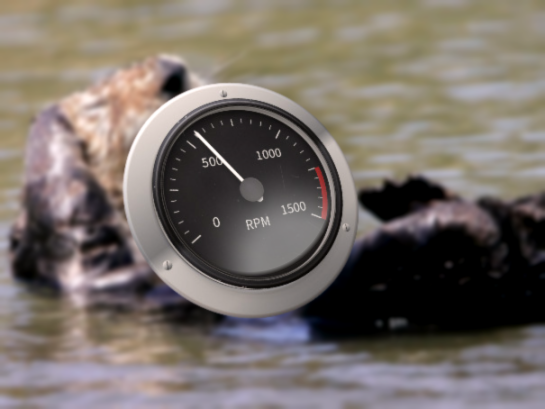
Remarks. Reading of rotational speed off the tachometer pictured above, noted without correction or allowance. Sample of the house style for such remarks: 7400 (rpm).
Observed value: 550 (rpm)
